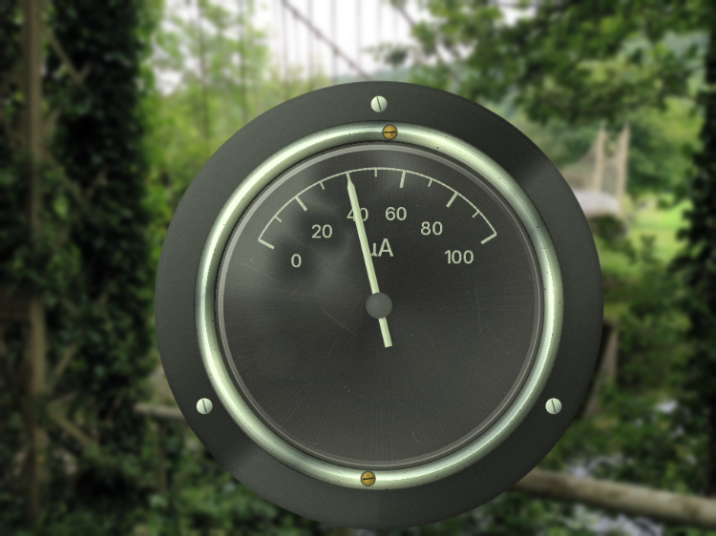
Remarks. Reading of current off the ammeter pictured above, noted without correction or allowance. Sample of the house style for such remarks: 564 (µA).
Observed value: 40 (µA)
